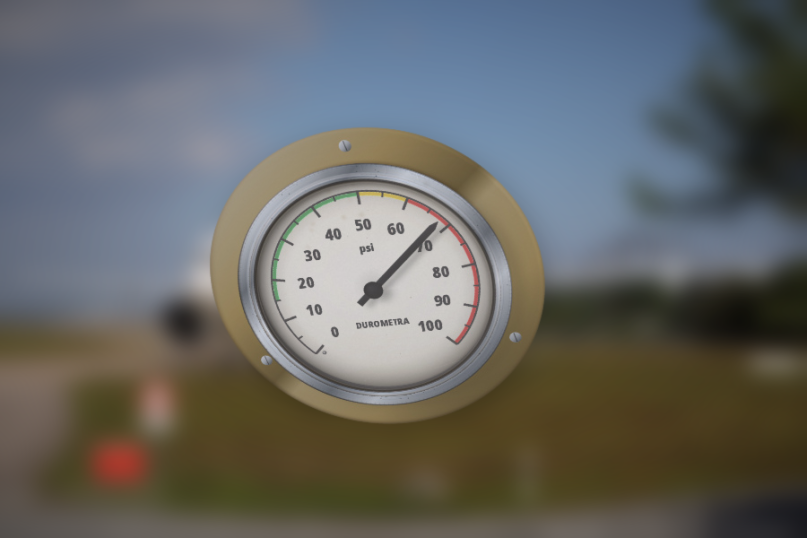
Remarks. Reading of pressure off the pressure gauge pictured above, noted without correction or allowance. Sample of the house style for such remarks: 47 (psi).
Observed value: 67.5 (psi)
